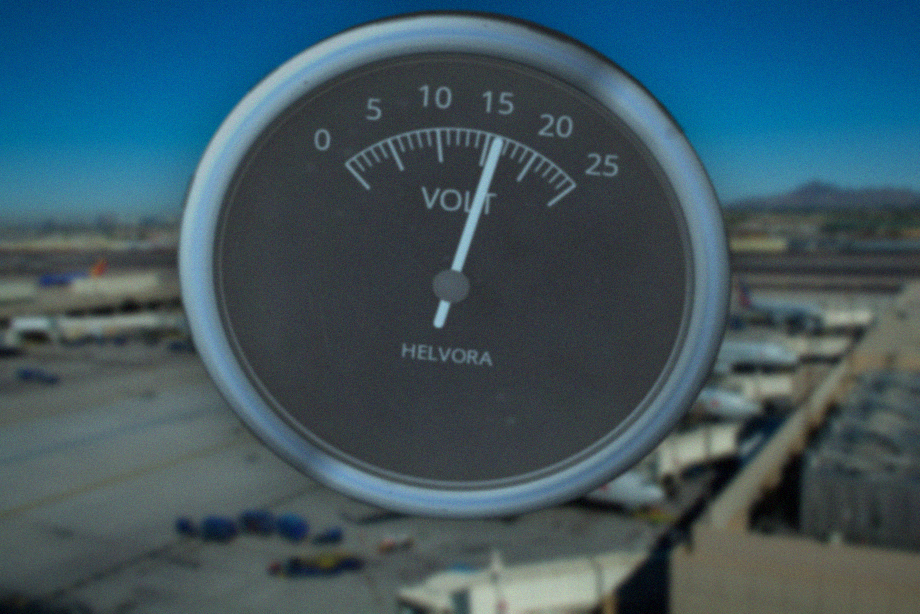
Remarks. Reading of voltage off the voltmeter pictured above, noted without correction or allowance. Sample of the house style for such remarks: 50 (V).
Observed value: 16 (V)
